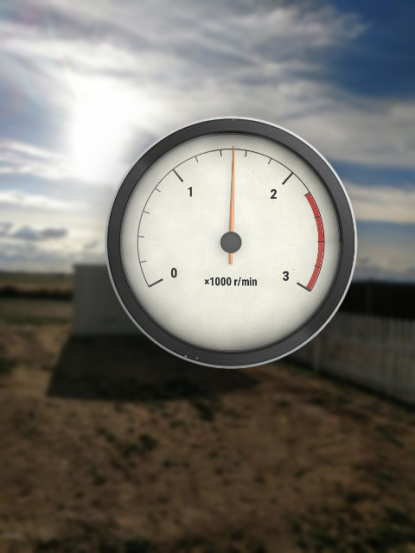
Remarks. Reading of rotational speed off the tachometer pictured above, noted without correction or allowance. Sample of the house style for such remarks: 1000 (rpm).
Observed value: 1500 (rpm)
